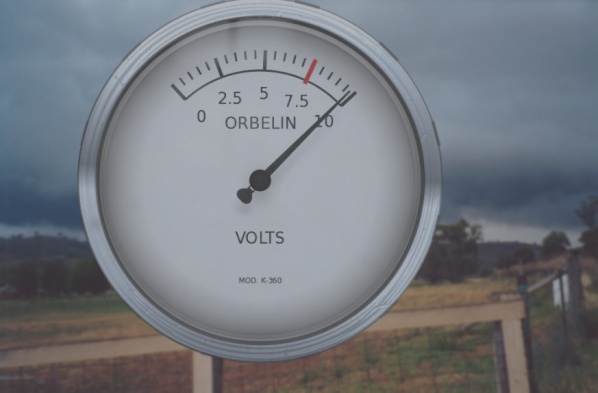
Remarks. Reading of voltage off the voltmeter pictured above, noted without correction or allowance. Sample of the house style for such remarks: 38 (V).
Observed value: 9.75 (V)
